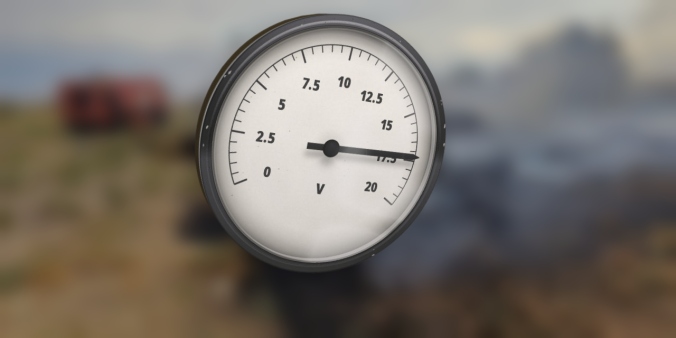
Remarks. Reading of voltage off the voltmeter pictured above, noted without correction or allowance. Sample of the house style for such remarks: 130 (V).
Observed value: 17.25 (V)
